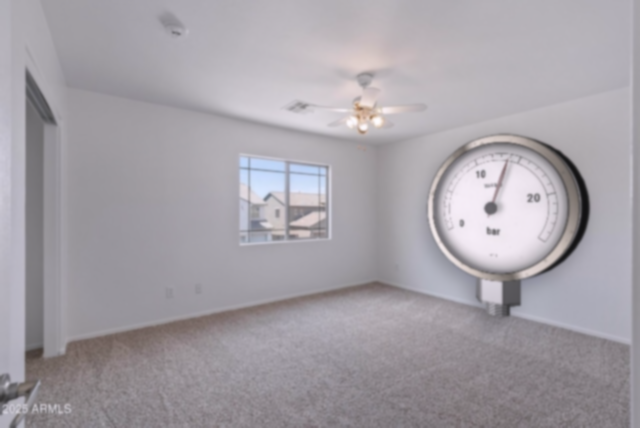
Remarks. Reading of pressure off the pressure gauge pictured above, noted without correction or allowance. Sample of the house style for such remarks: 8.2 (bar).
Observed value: 14 (bar)
